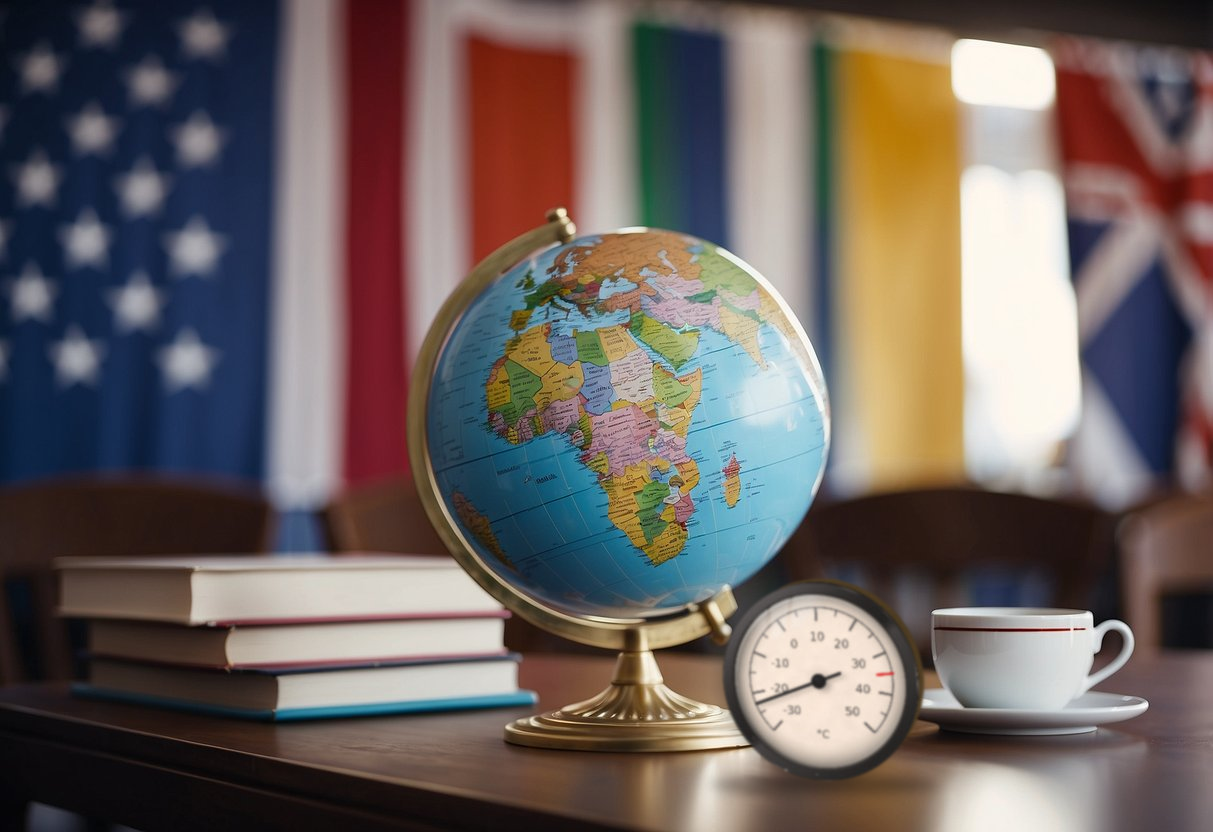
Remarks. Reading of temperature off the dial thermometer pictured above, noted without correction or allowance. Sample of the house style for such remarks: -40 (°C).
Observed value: -22.5 (°C)
